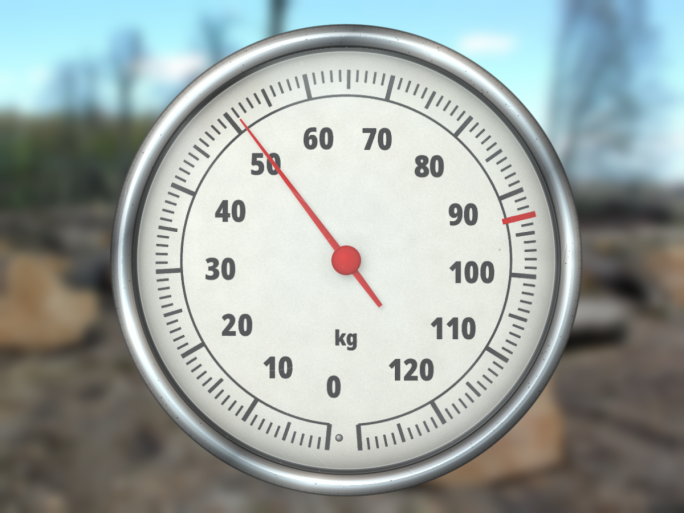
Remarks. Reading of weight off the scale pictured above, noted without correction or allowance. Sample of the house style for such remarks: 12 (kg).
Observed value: 51 (kg)
